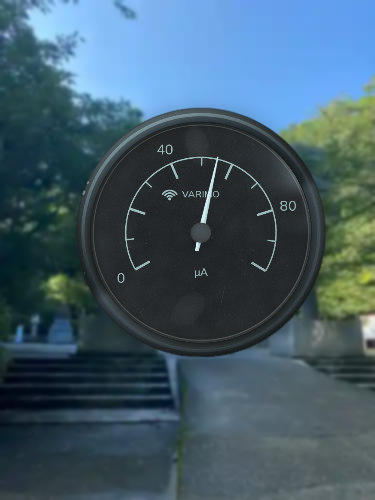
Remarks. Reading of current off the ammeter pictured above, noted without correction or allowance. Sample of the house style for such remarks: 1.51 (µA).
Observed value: 55 (µA)
